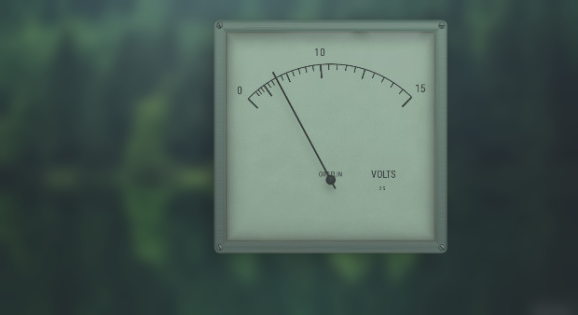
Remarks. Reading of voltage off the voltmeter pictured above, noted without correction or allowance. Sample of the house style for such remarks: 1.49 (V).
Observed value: 6.5 (V)
